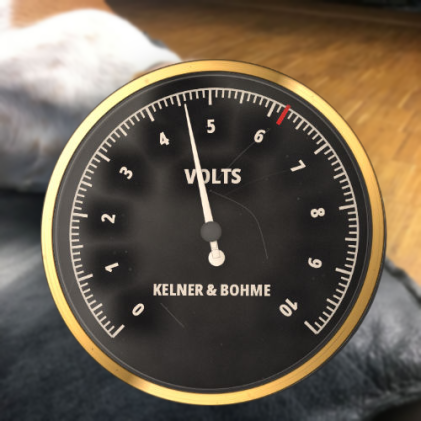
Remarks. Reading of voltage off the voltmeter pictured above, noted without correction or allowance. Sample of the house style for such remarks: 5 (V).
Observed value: 4.6 (V)
